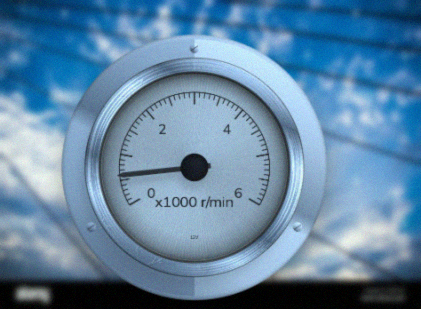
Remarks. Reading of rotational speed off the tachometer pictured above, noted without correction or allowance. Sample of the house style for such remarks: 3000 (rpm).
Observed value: 600 (rpm)
